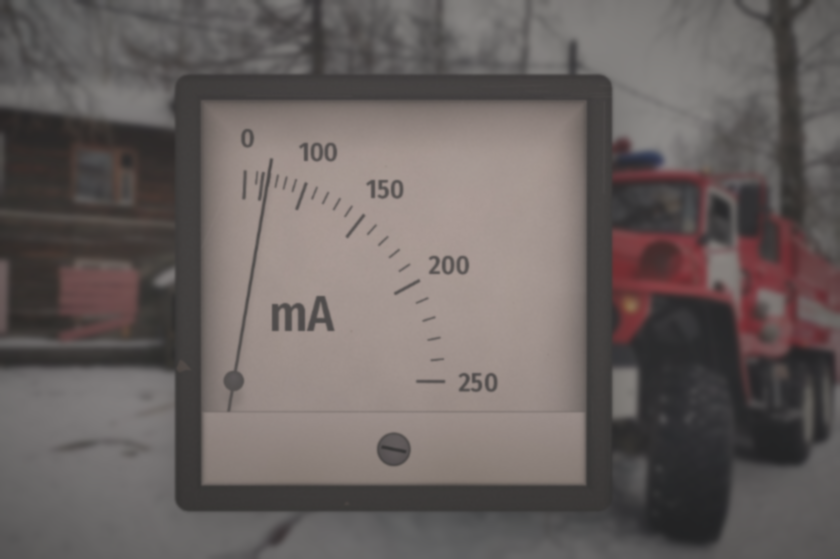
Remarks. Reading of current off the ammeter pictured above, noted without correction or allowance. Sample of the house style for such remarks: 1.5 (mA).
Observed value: 60 (mA)
